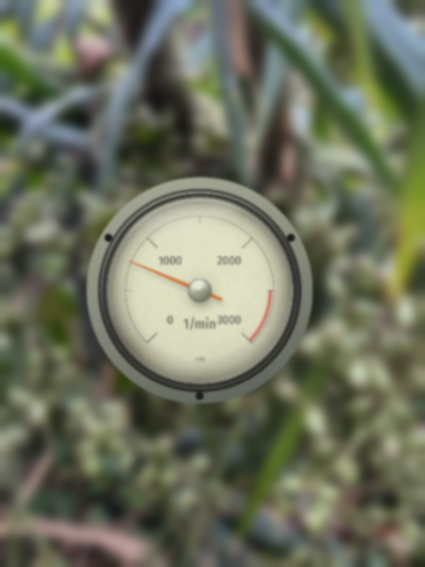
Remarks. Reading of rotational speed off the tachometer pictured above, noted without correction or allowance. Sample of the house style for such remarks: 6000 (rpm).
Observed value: 750 (rpm)
